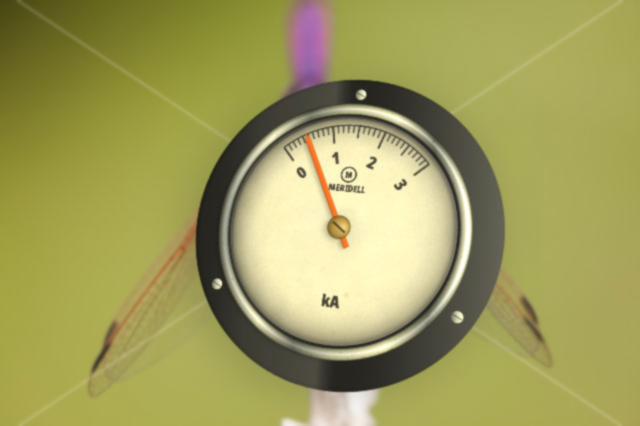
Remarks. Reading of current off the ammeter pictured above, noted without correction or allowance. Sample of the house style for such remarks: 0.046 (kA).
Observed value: 0.5 (kA)
